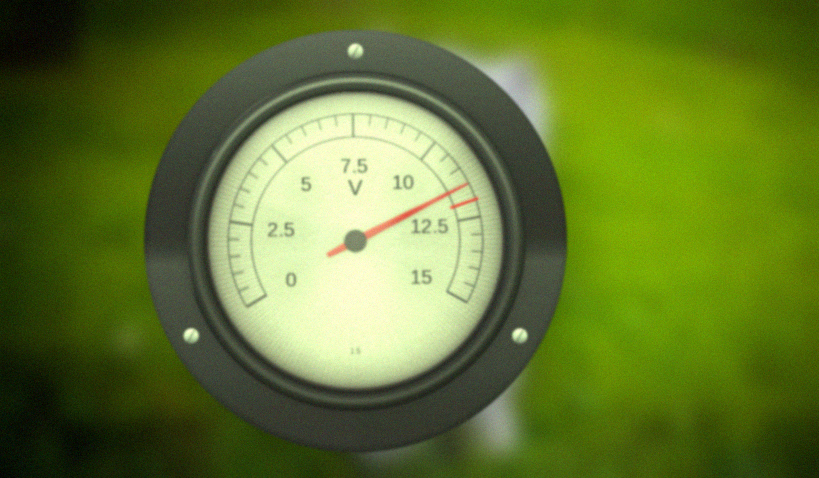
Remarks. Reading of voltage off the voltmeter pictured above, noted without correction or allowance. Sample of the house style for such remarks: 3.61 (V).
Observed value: 11.5 (V)
